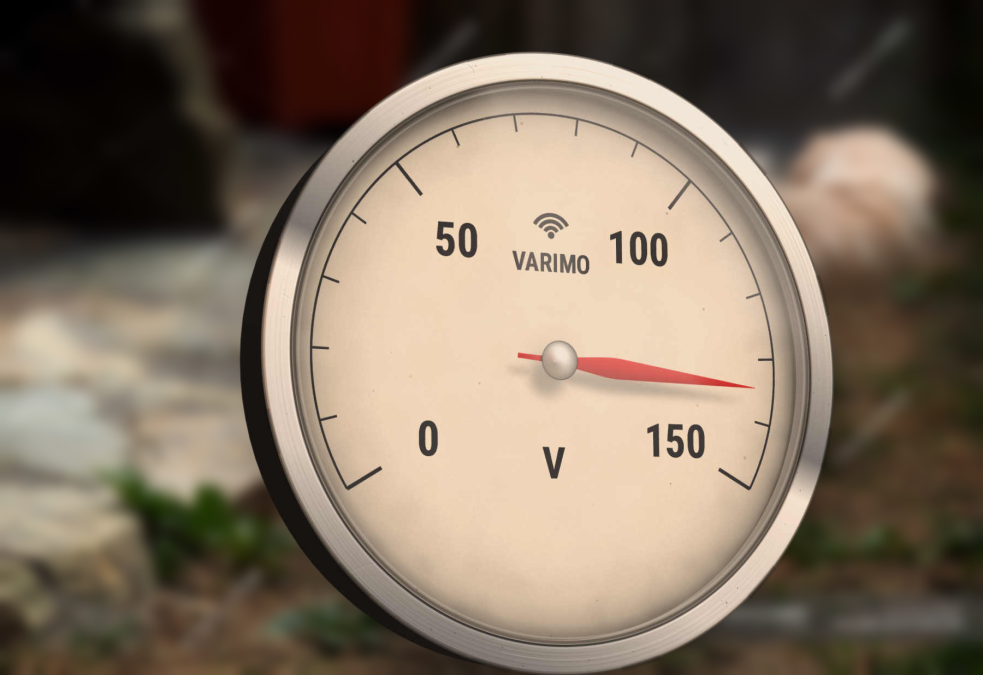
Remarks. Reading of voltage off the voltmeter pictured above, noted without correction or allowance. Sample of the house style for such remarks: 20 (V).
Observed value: 135 (V)
